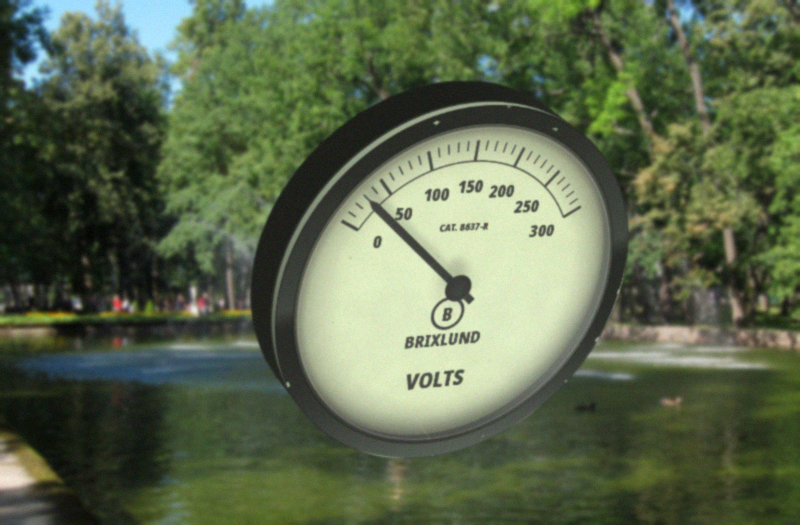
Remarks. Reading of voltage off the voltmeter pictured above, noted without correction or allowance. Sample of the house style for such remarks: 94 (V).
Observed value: 30 (V)
